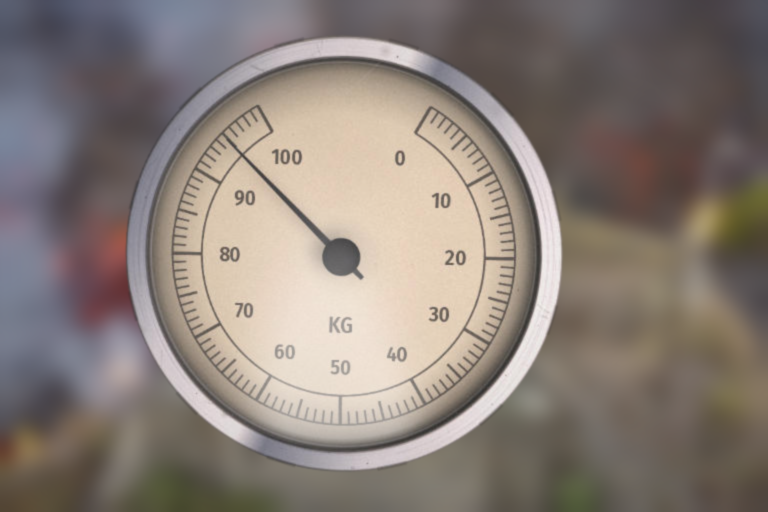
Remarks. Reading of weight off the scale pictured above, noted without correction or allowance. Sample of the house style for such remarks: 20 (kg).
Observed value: 95 (kg)
